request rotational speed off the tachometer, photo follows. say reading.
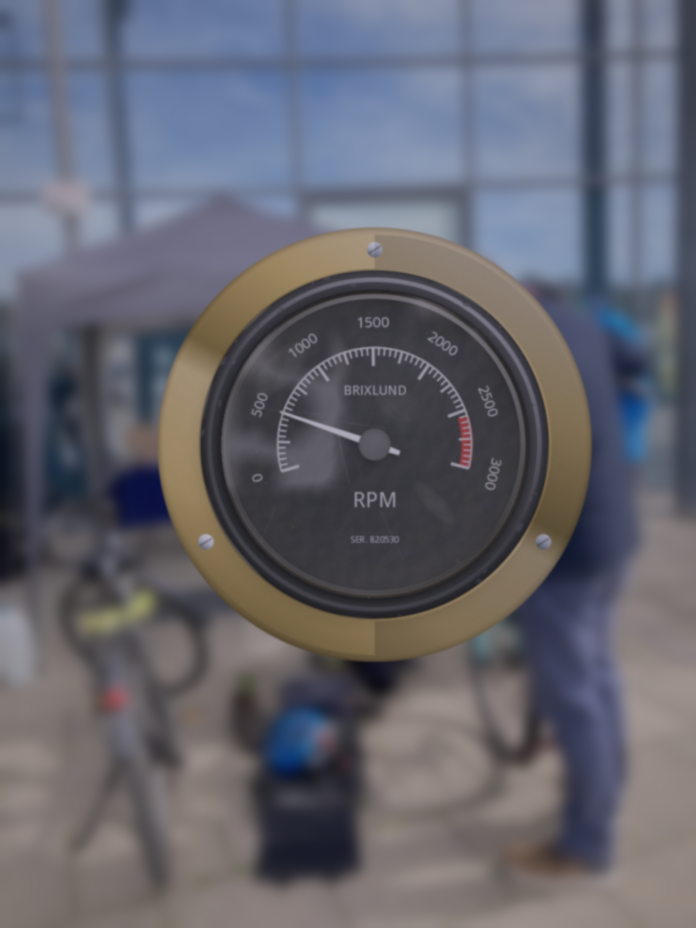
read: 500 rpm
